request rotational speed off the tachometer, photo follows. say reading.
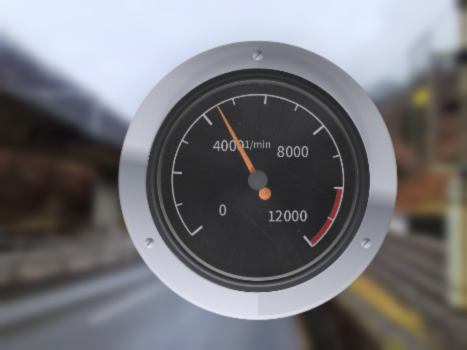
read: 4500 rpm
